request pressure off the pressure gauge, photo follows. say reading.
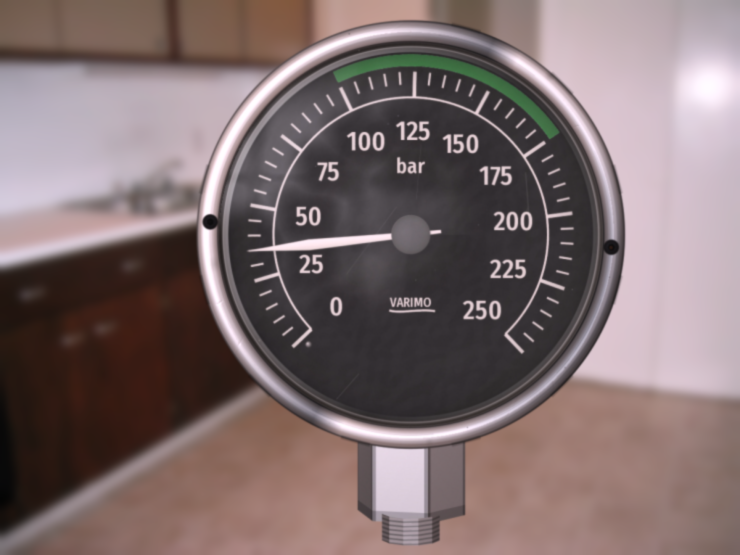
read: 35 bar
